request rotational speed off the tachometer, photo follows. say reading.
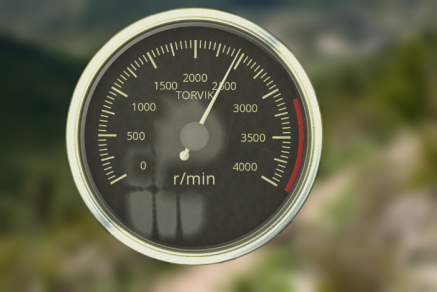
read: 2450 rpm
